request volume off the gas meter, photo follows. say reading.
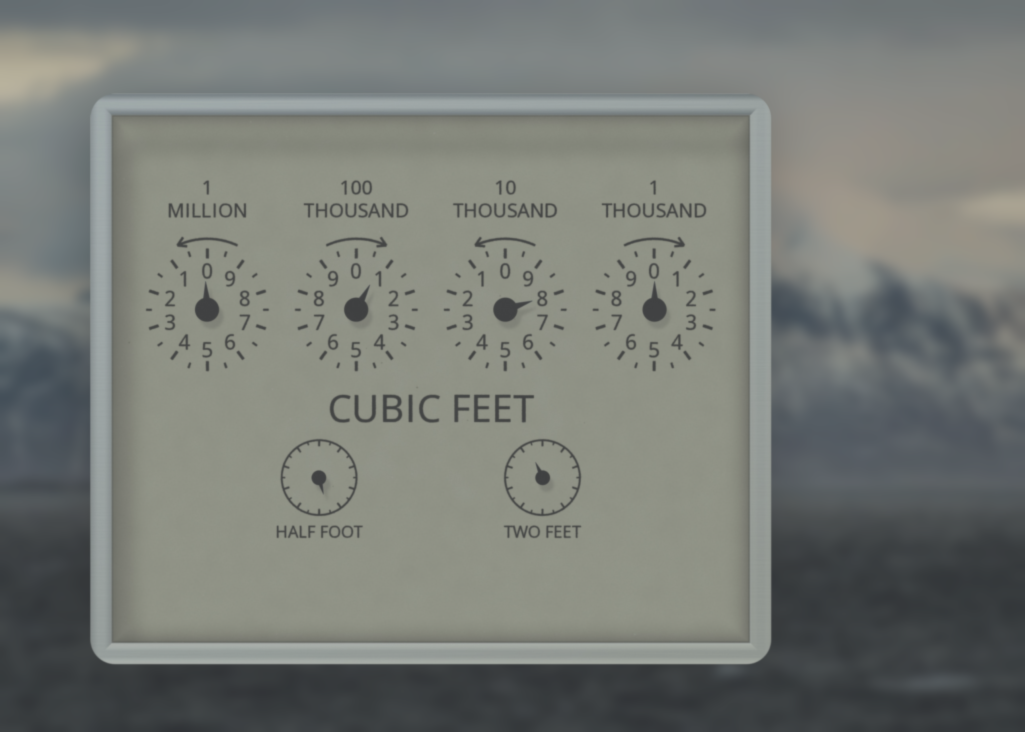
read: 8000 ft³
